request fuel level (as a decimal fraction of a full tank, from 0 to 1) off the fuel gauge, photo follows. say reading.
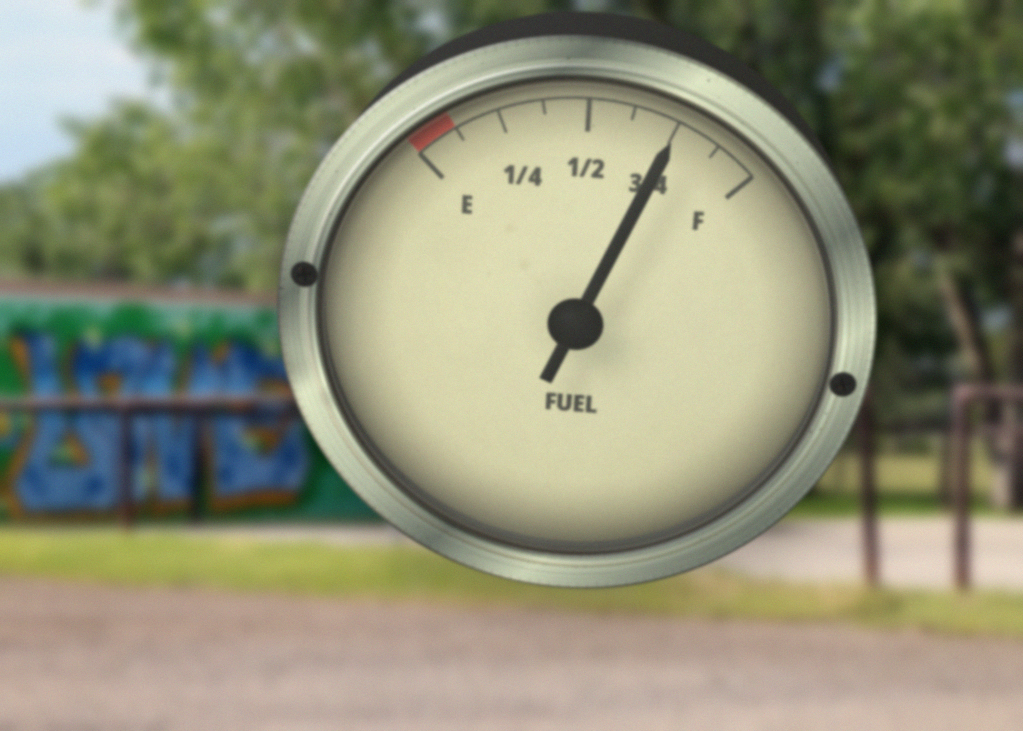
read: 0.75
